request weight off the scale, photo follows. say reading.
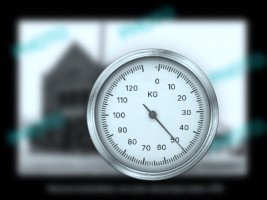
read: 50 kg
